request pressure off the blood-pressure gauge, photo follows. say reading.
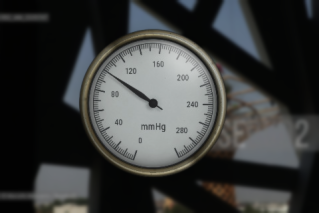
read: 100 mmHg
